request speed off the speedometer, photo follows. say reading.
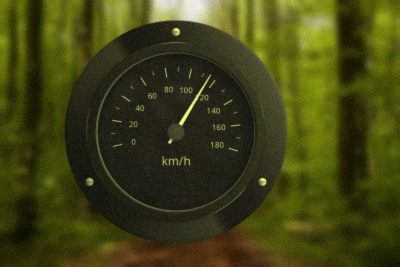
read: 115 km/h
